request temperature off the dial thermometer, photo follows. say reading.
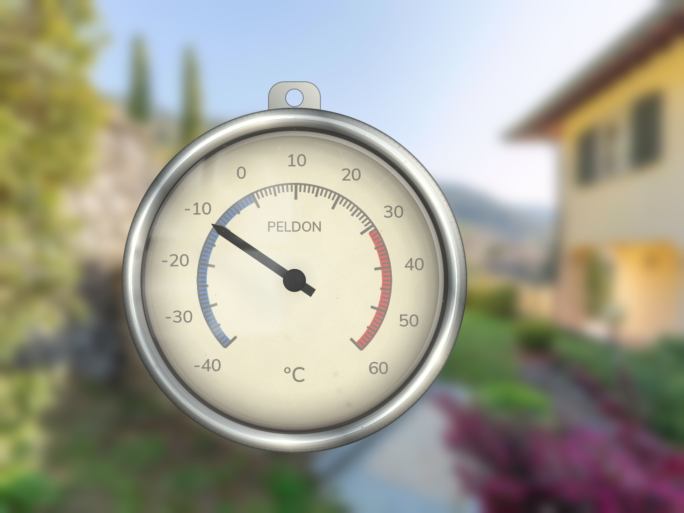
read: -11 °C
